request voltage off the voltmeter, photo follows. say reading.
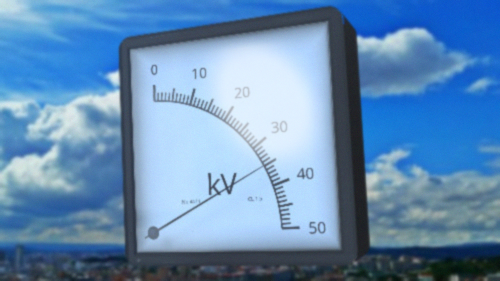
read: 35 kV
